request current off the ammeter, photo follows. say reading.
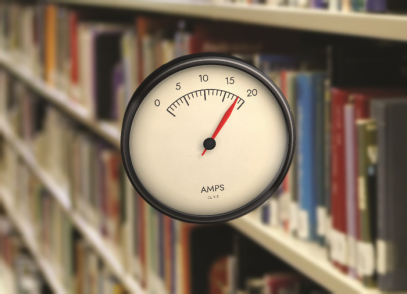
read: 18 A
